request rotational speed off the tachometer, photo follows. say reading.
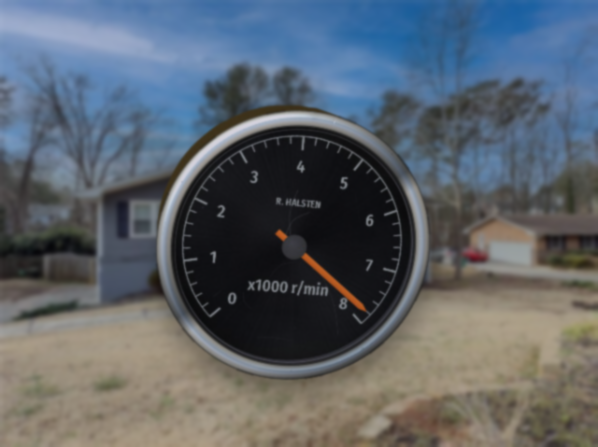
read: 7800 rpm
